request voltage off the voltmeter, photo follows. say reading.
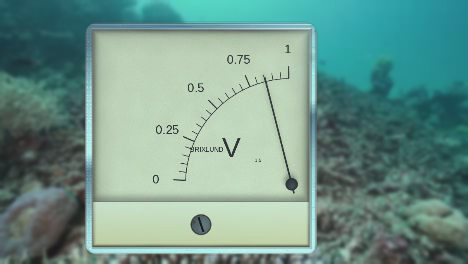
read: 0.85 V
